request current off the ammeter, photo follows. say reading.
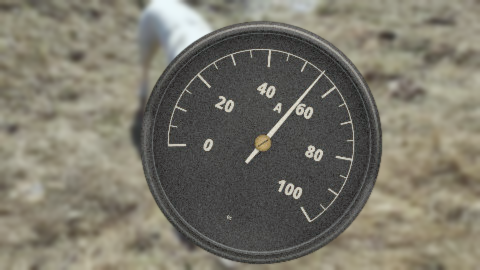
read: 55 A
